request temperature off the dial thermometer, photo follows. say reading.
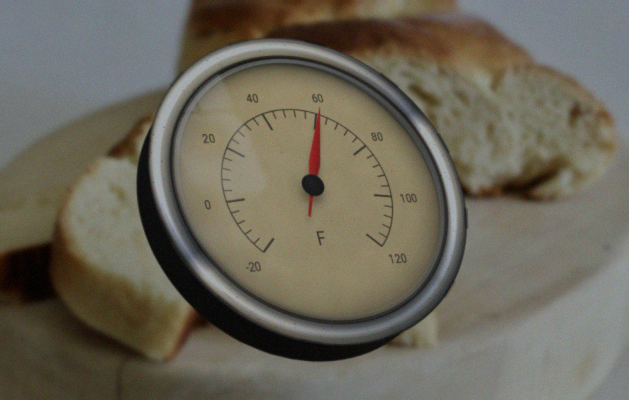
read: 60 °F
